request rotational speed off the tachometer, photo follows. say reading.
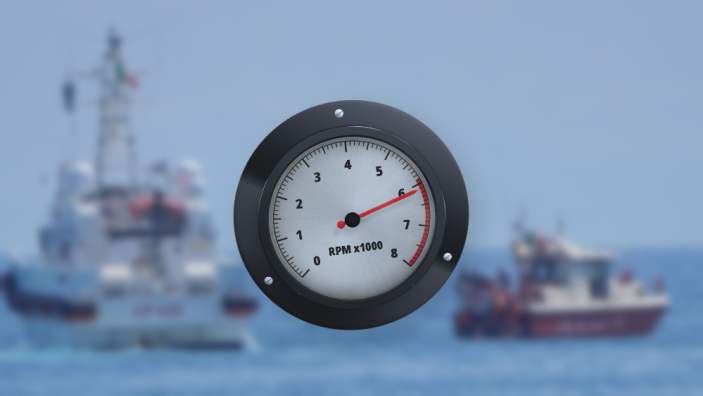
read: 6100 rpm
